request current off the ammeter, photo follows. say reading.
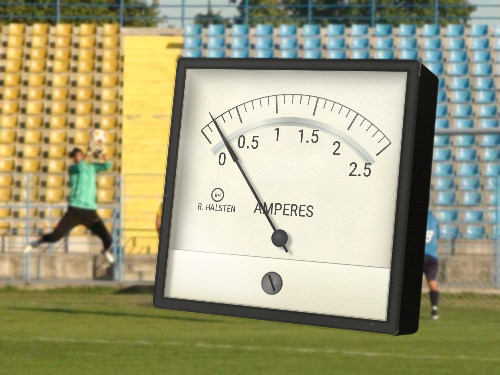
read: 0.2 A
